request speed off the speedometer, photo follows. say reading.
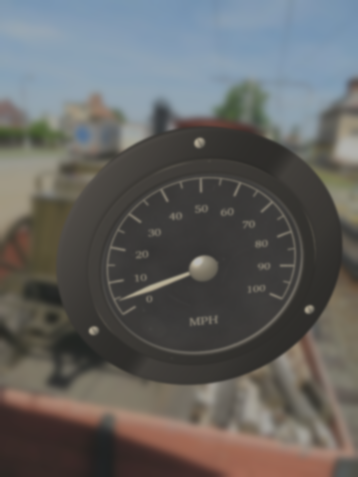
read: 5 mph
